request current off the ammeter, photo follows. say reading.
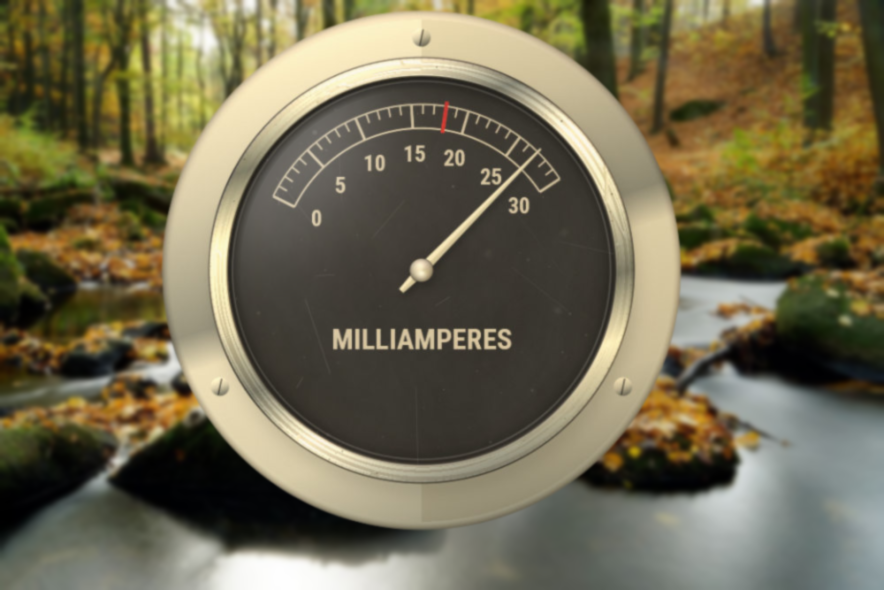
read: 27 mA
